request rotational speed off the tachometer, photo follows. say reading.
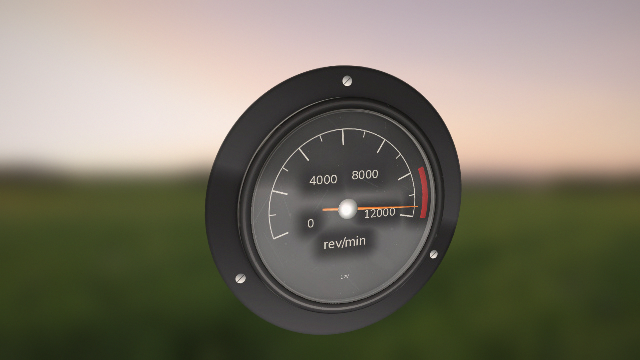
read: 11500 rpm
